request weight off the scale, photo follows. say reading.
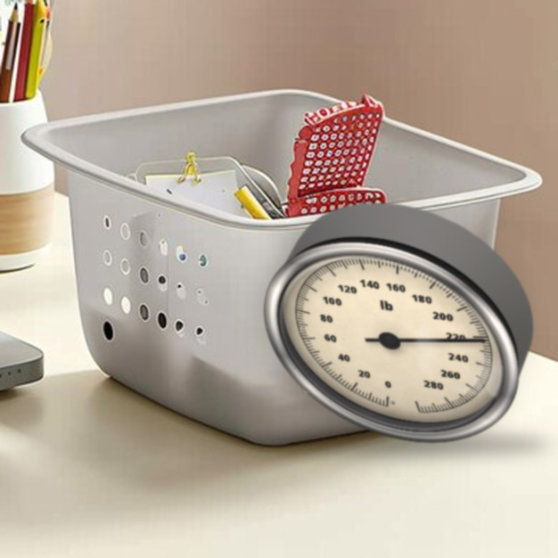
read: 220 lb
